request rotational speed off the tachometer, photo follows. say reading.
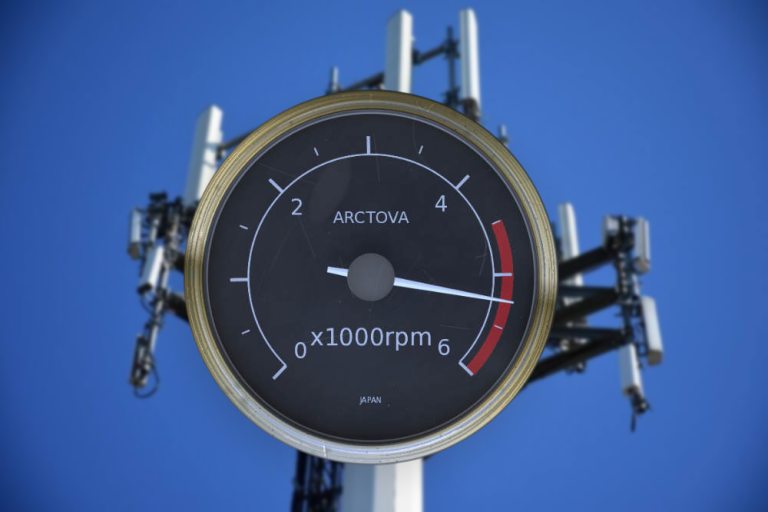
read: 5250 rpm
